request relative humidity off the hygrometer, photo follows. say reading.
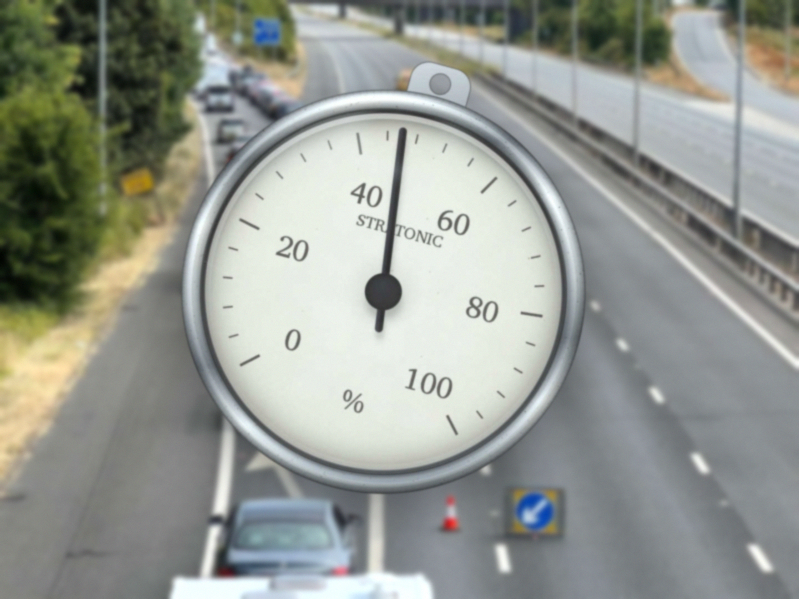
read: 46 %
